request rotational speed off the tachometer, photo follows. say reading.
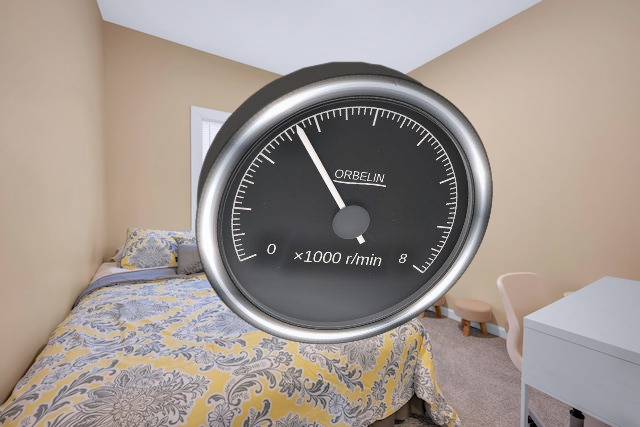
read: 2700 rpm
